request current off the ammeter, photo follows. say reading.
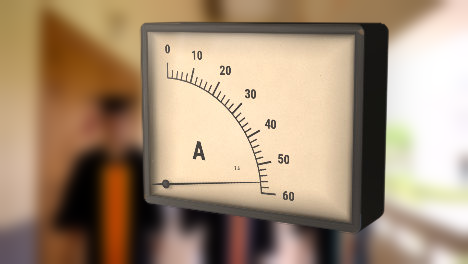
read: 56 A
